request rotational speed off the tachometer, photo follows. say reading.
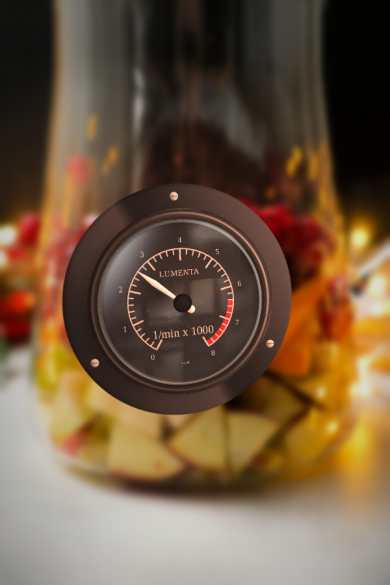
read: 2600 rpm
